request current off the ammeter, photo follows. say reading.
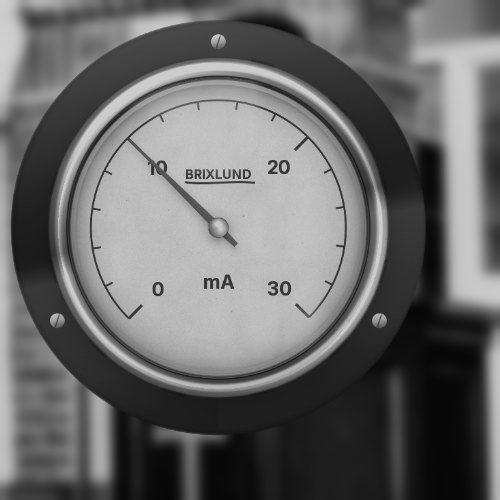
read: 10 mA
